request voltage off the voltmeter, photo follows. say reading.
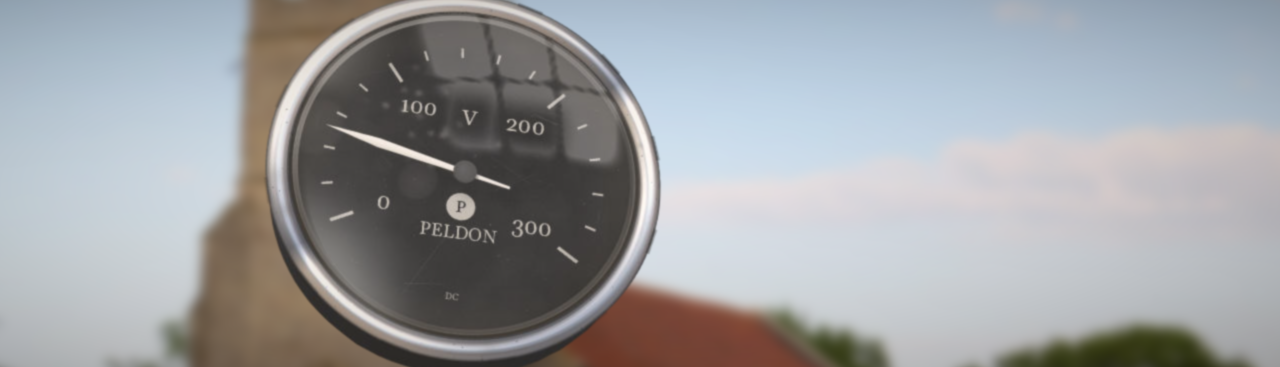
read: 50 V
